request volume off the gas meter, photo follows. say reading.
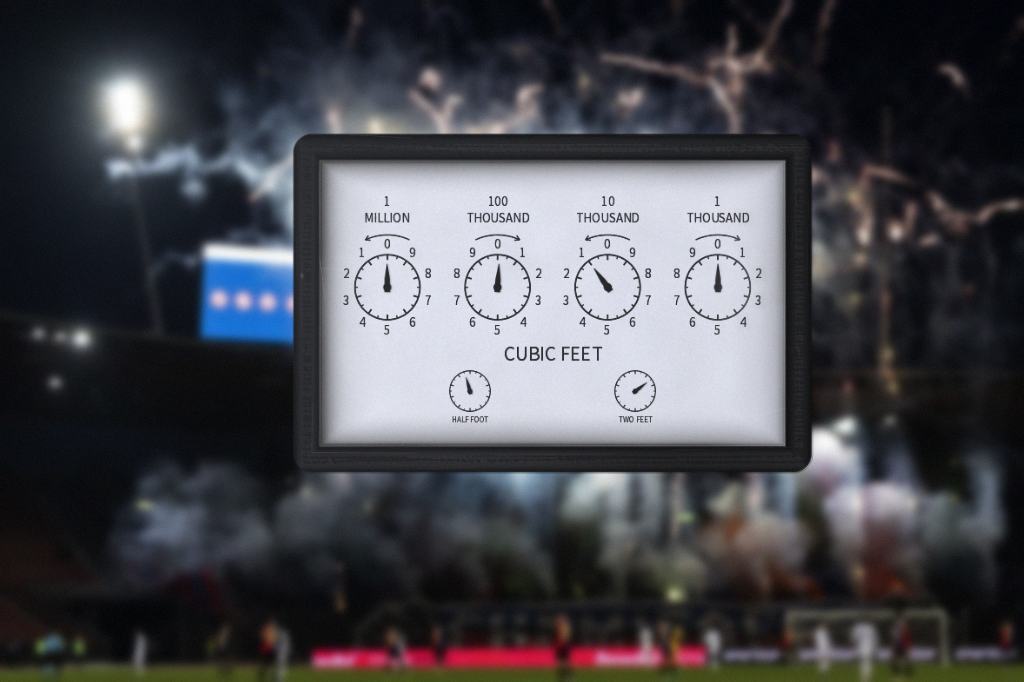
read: 1000 ft³
